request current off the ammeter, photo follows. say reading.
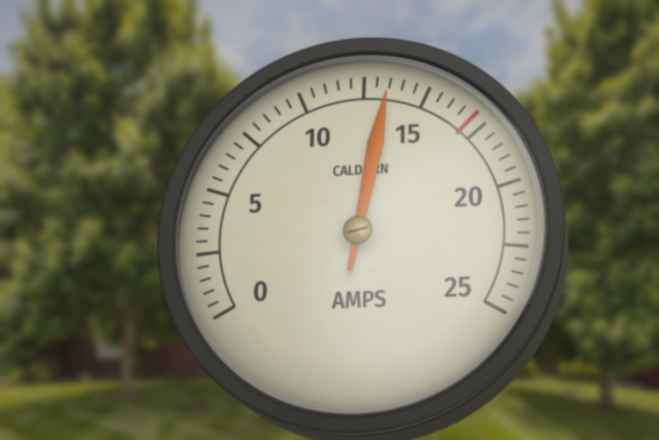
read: 13.5 A
